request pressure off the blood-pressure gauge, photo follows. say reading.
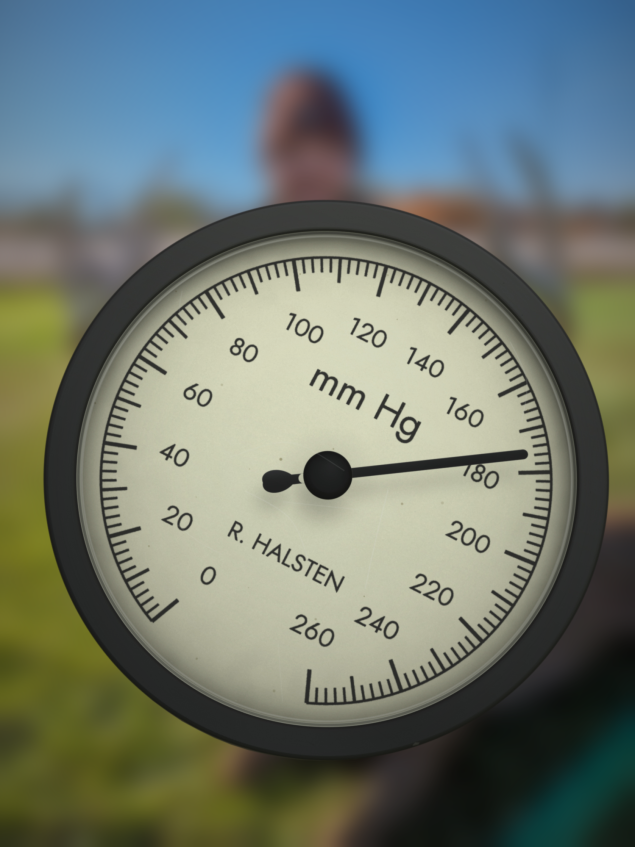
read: 176 mmHg
